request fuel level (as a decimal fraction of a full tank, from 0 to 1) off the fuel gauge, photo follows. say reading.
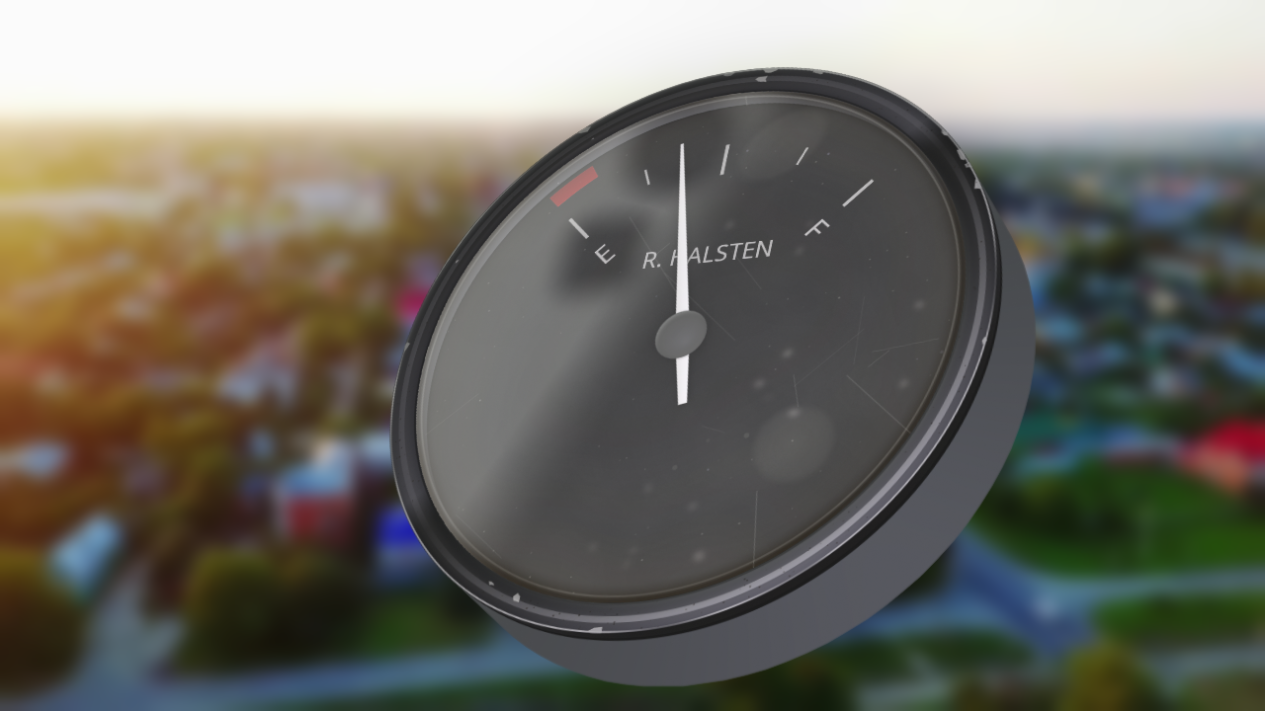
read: 0.375
